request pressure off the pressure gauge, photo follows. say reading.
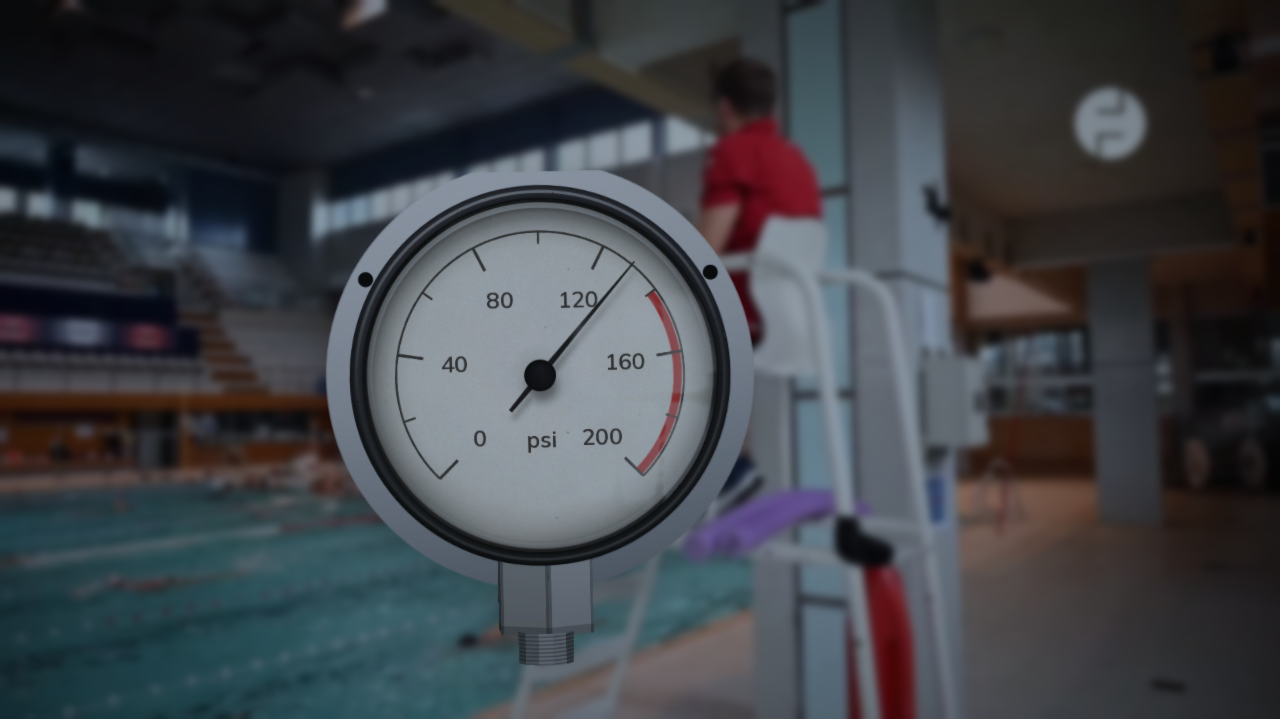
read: 130 psi
